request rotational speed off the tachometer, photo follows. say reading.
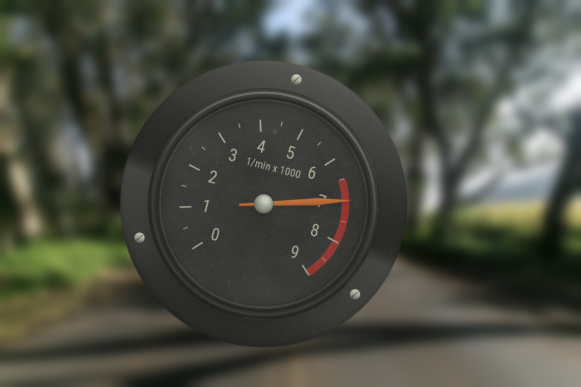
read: 7000 rpm
